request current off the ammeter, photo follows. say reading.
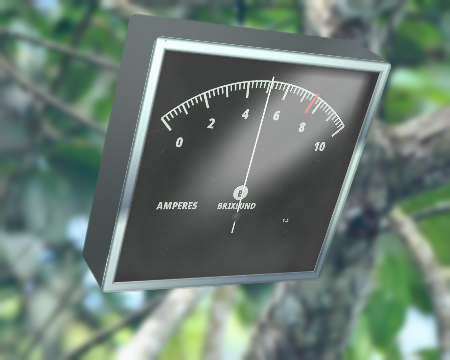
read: 5 A
